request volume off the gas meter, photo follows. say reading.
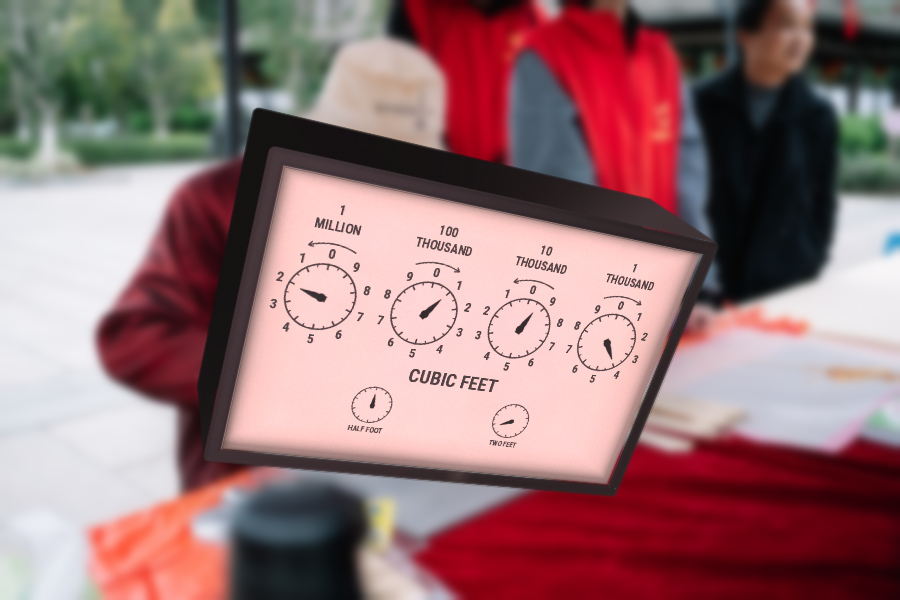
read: 209400 ft³
